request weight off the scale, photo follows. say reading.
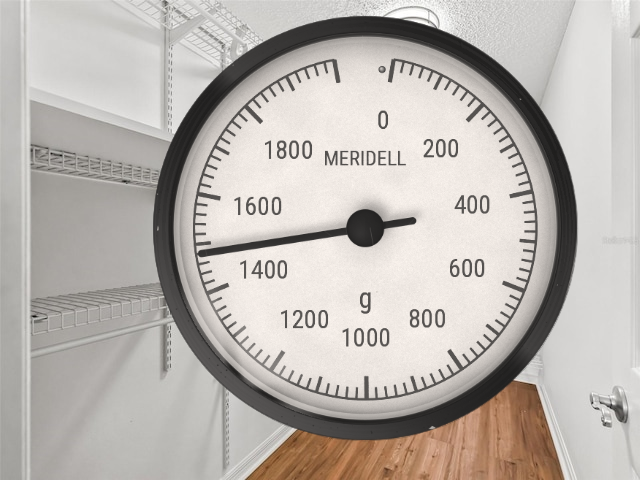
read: 1480 g
